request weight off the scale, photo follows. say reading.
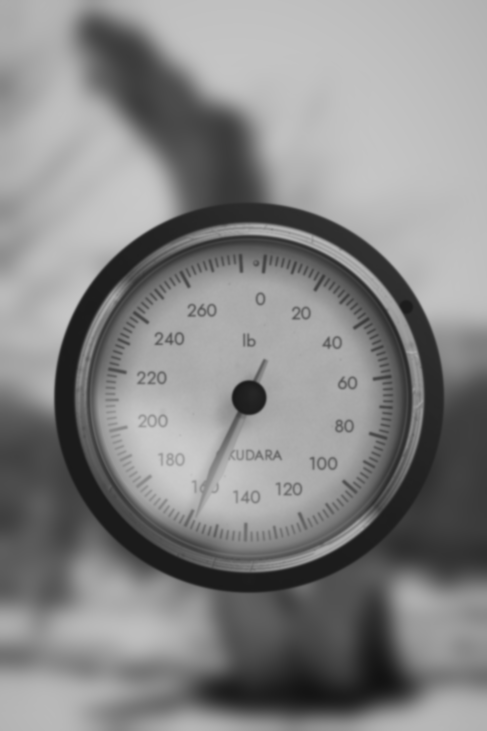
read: 158 lb
